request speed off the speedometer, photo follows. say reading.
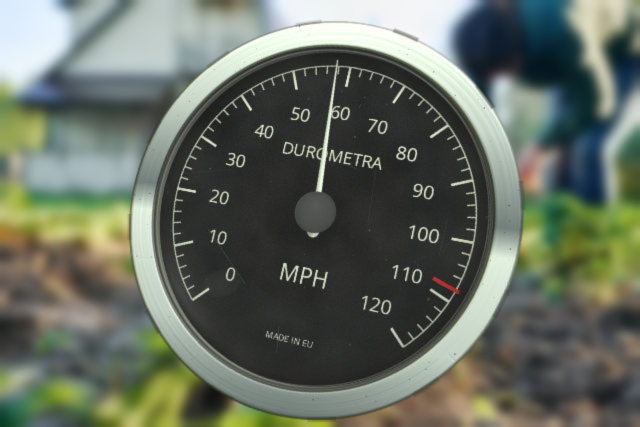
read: 58 mph
